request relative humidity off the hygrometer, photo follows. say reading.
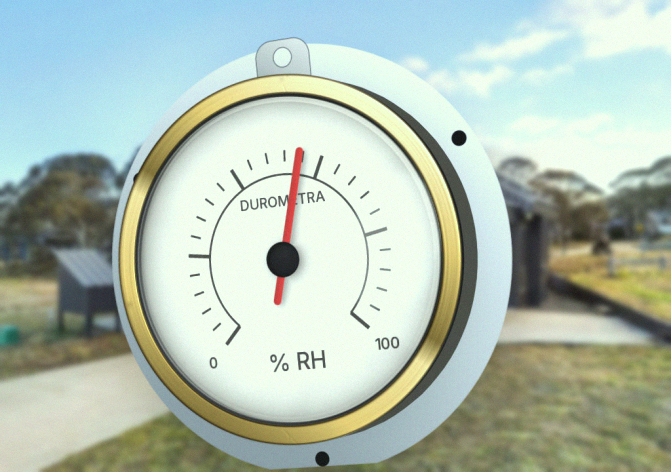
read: 56 %
